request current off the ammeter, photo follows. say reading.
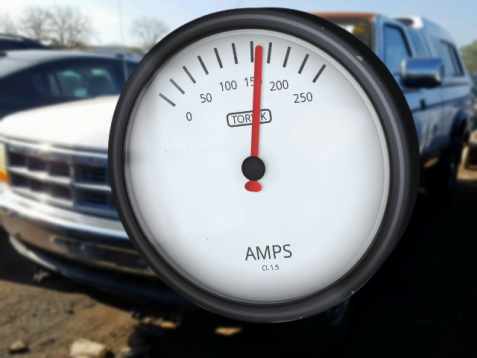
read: 162.5 A
